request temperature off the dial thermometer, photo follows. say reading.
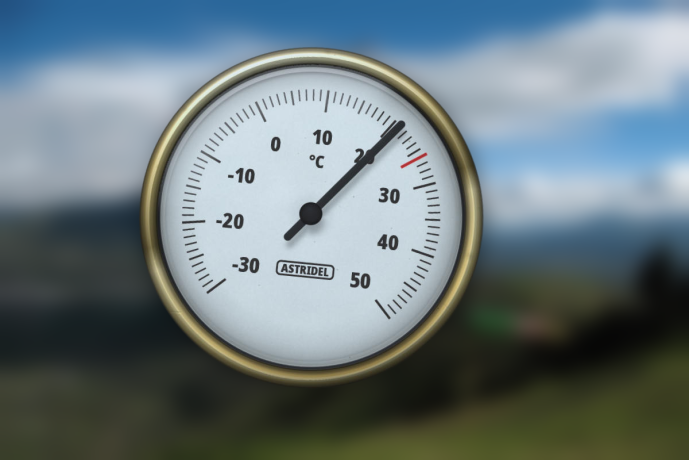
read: 21 °C
